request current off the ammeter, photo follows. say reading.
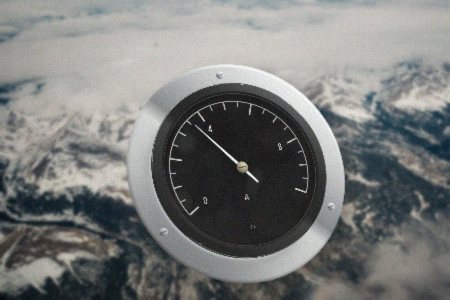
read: 3.5 A
